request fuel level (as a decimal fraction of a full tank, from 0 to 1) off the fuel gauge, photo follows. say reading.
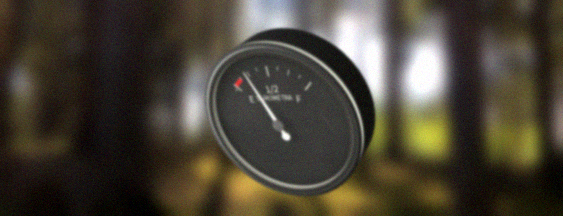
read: 0.25
